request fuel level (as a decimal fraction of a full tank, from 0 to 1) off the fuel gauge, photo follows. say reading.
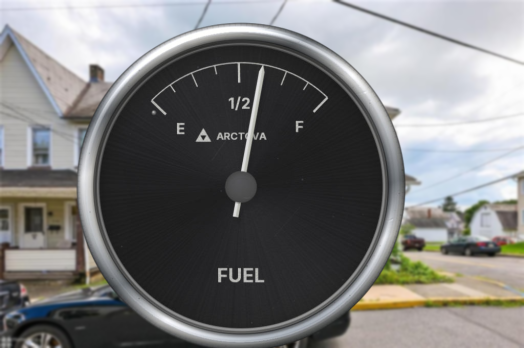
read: 0.625
